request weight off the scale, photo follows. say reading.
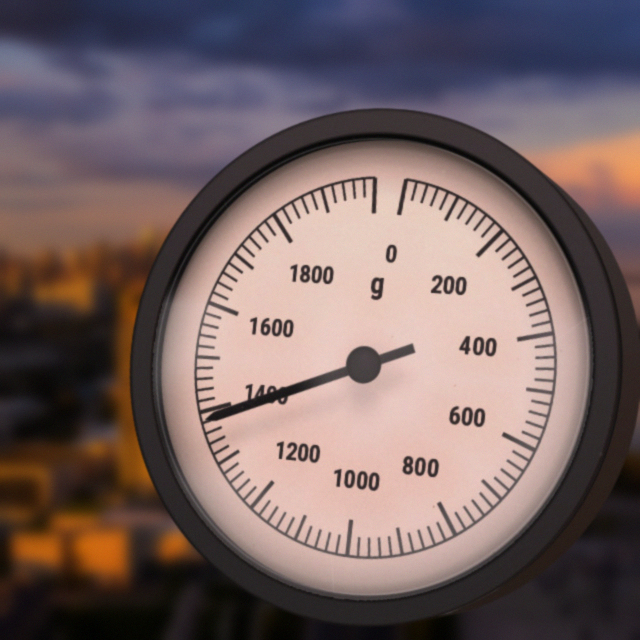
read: 1380 g
